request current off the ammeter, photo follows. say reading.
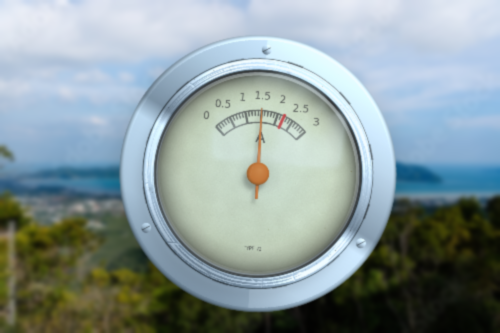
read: 1.5 A
